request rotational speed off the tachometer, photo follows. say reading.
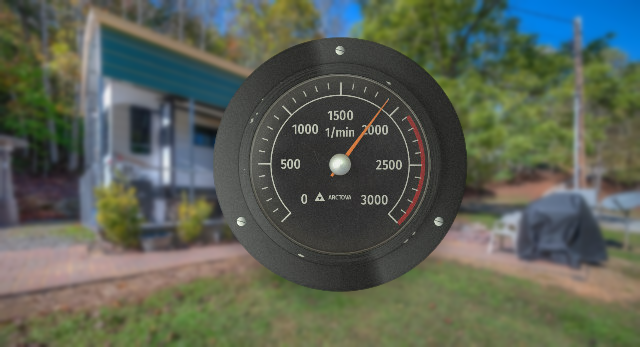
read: 1900 rpm
